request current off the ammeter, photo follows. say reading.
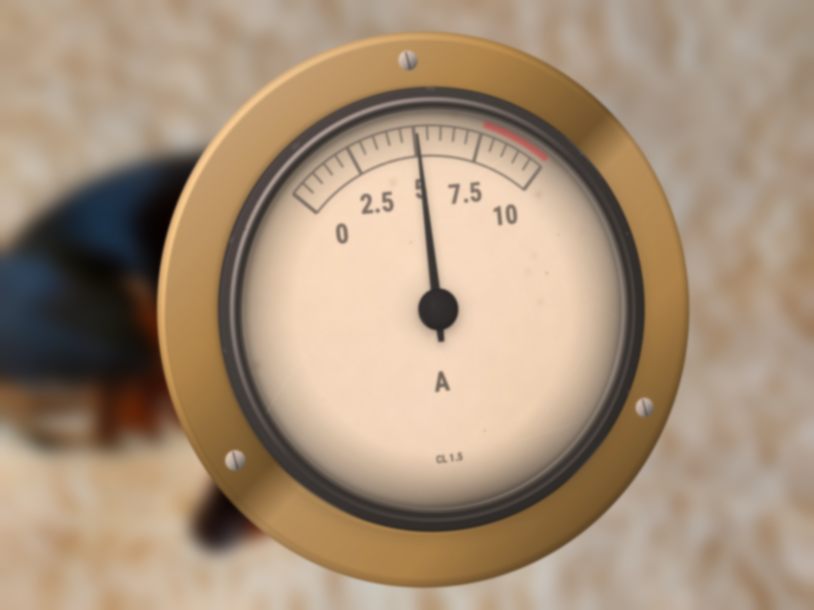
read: 5 A
